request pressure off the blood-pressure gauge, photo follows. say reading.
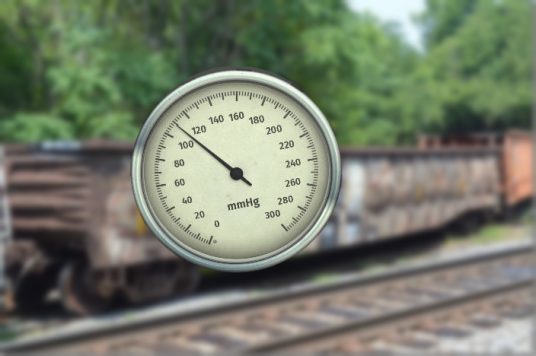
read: 110 mmHg
